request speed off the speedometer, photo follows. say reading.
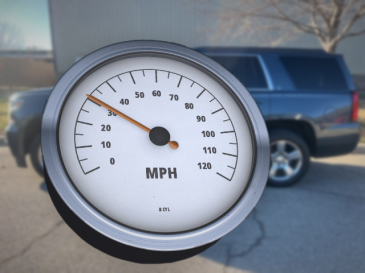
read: 30 mph
